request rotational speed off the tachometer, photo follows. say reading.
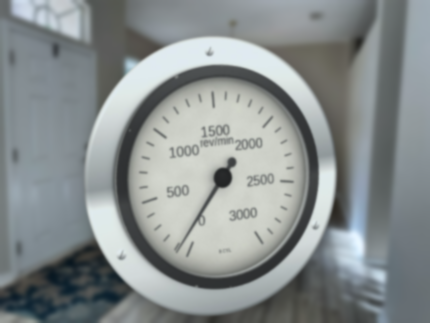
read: 100 rpm
